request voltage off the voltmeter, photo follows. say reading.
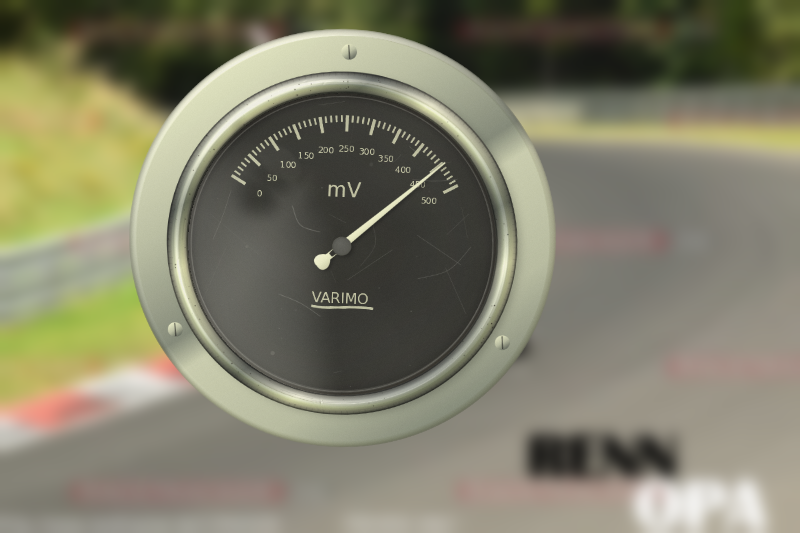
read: 450 mV
